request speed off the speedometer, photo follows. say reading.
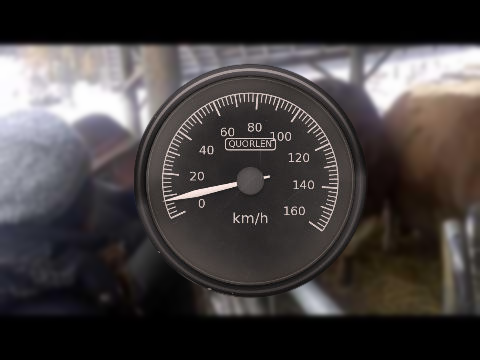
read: 8 km/h
